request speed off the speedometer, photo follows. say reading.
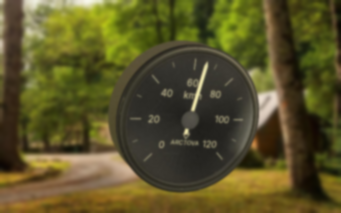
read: 65 km/h
